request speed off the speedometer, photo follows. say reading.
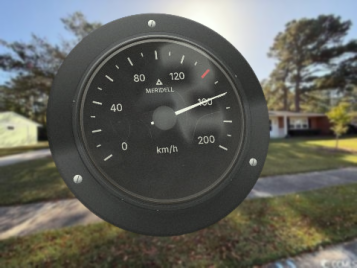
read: 160 km/h
